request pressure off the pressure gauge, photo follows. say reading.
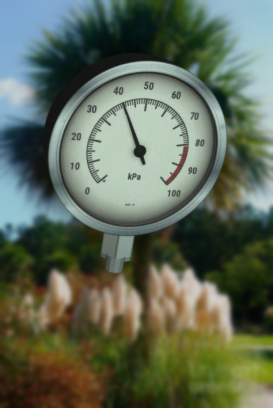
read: 40 kPa
